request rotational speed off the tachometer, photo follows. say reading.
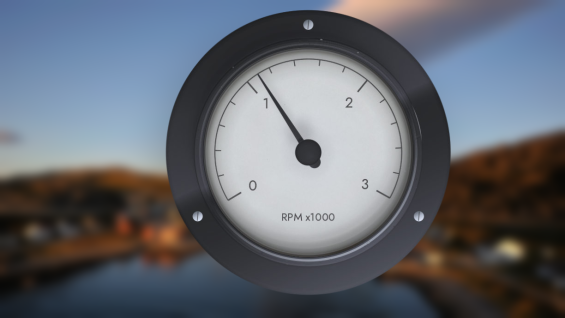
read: 1100 rpm
